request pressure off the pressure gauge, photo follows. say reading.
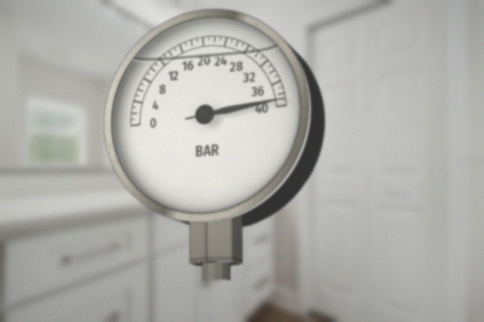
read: 39 bar
